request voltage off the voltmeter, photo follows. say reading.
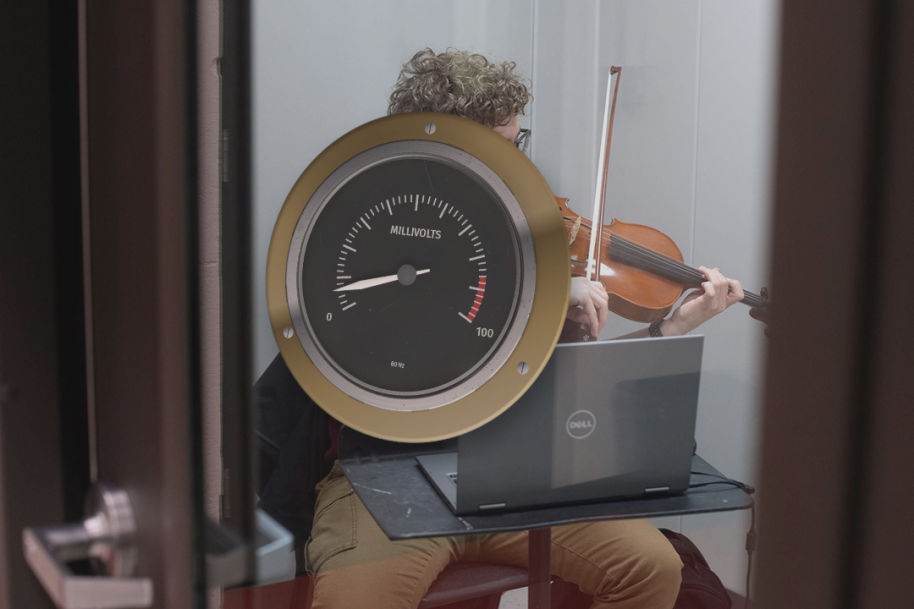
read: 6 mV
